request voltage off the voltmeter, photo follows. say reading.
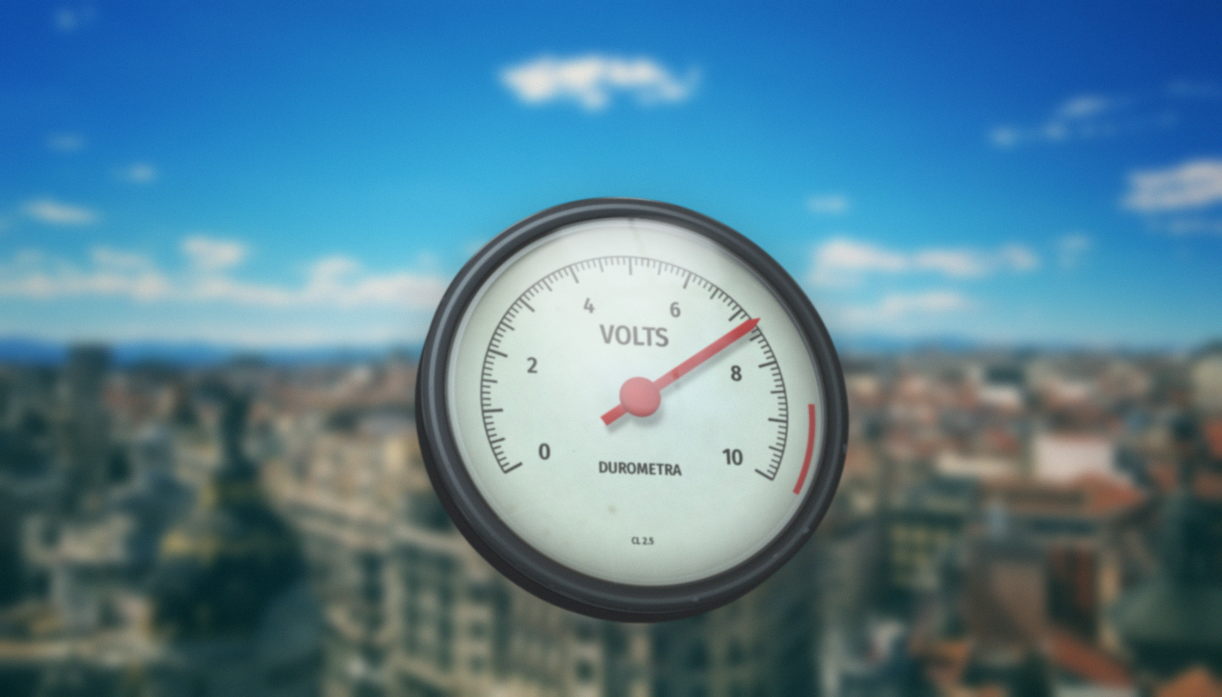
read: 7.3 V
